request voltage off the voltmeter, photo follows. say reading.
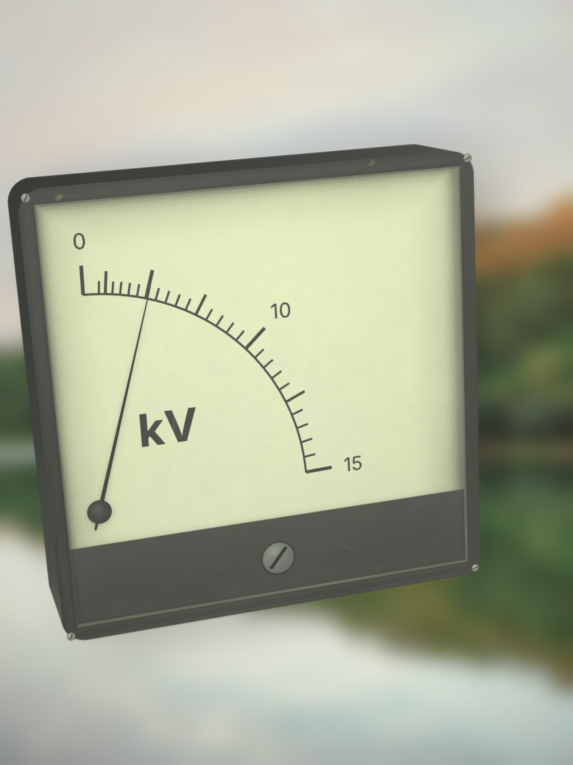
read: 5 kV
